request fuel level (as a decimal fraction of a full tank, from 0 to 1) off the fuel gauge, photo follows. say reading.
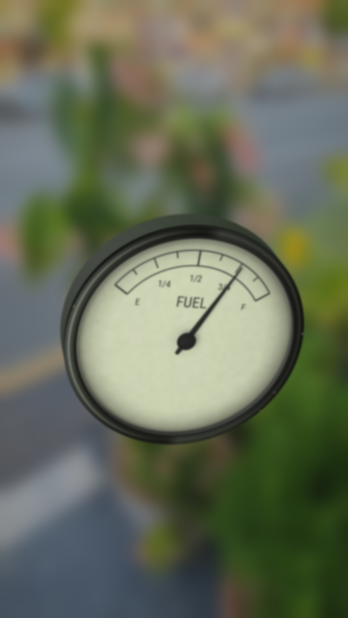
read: 0.75
